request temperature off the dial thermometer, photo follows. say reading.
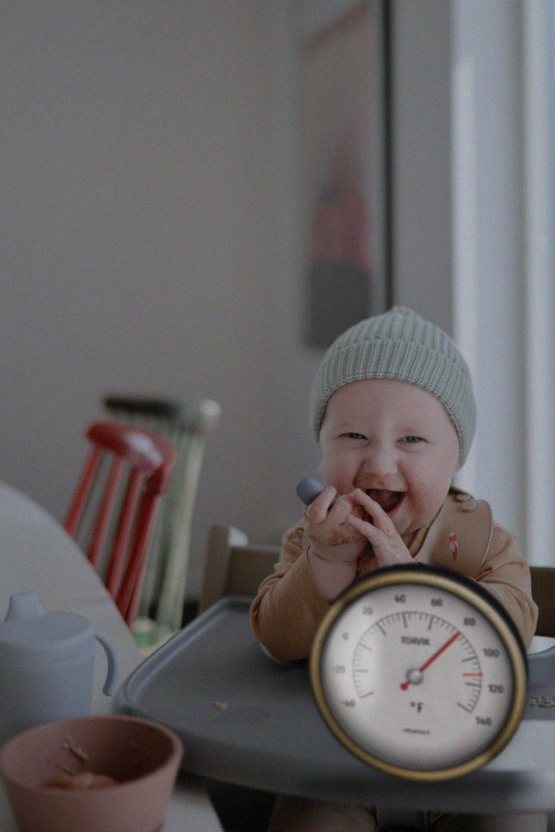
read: 80 °F
